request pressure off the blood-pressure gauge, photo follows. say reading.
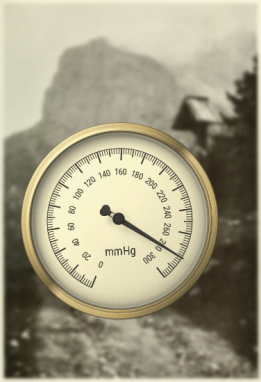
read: 280 mmHg
